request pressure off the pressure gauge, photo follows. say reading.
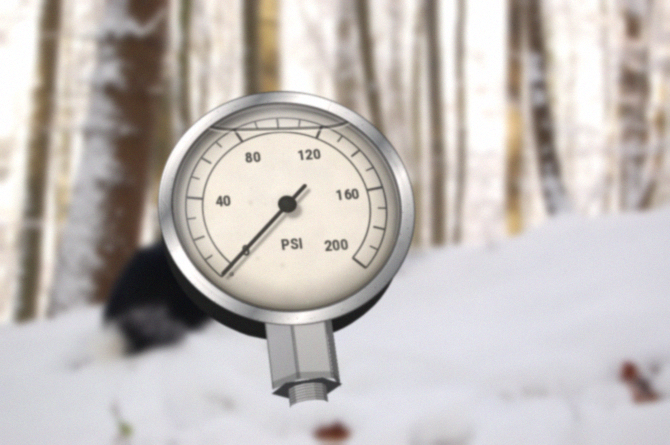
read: 0 psi
